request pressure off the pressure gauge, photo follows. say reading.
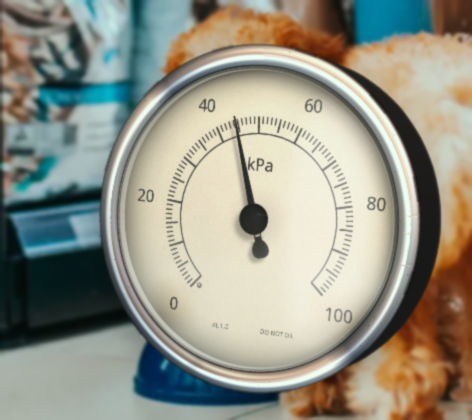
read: 45 kPa
